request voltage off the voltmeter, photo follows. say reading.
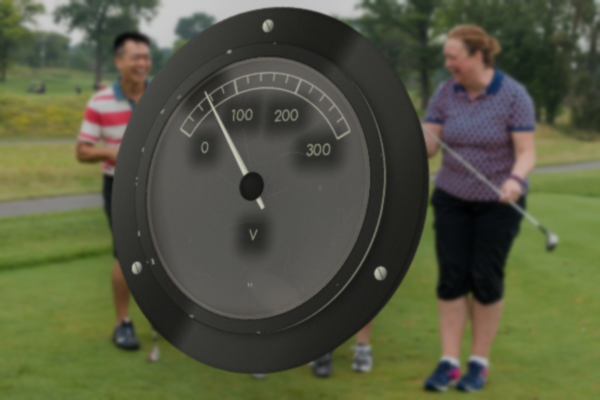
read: 60 V
